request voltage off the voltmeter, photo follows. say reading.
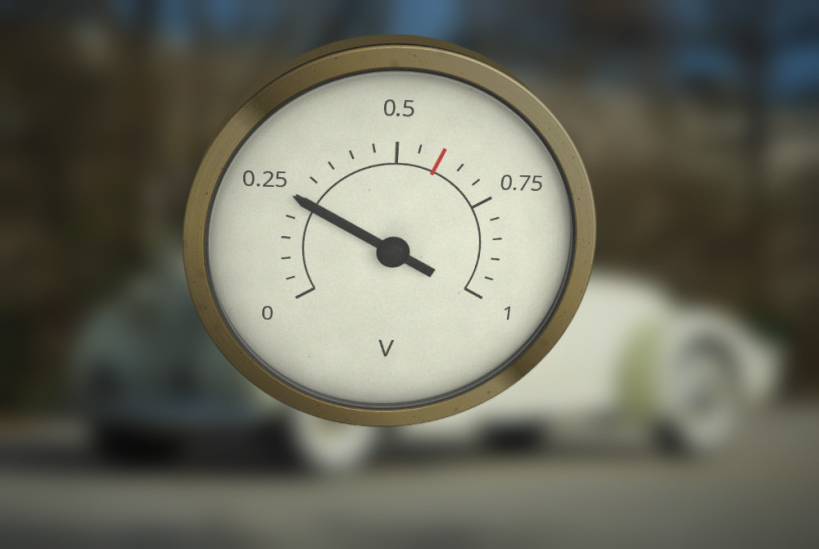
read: 0.25 V
